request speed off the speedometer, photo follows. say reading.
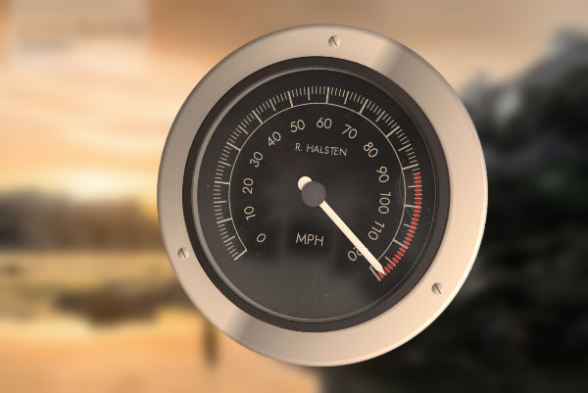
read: 118 mph
